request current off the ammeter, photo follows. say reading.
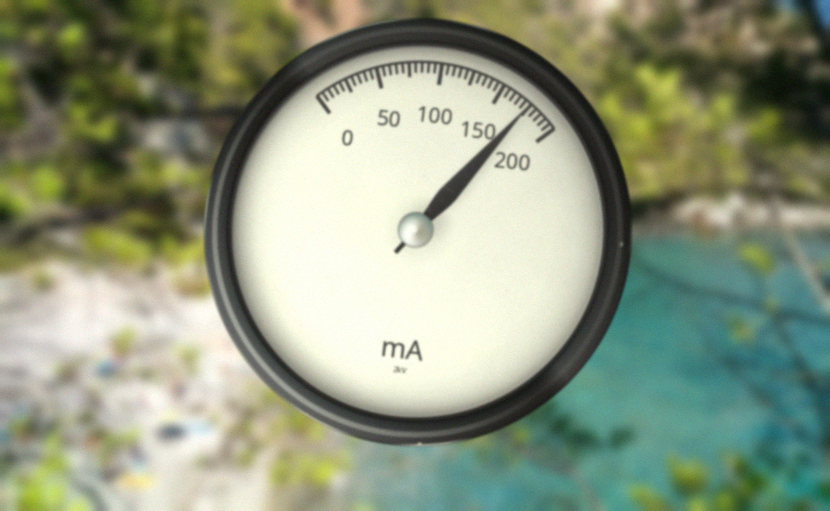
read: 175 mA
